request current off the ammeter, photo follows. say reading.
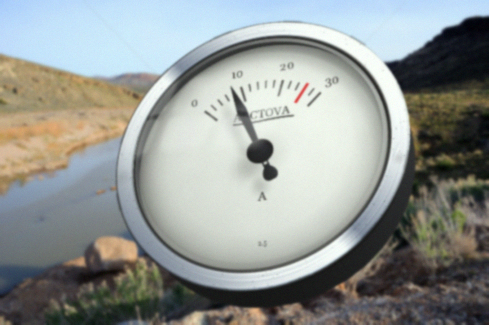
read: 8 A
